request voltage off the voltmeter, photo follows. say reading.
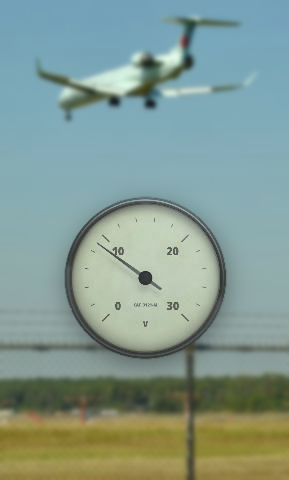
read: 9 V
